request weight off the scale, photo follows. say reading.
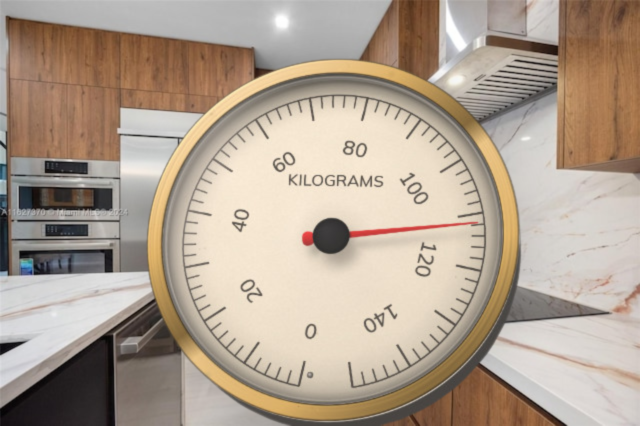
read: 112 kg
